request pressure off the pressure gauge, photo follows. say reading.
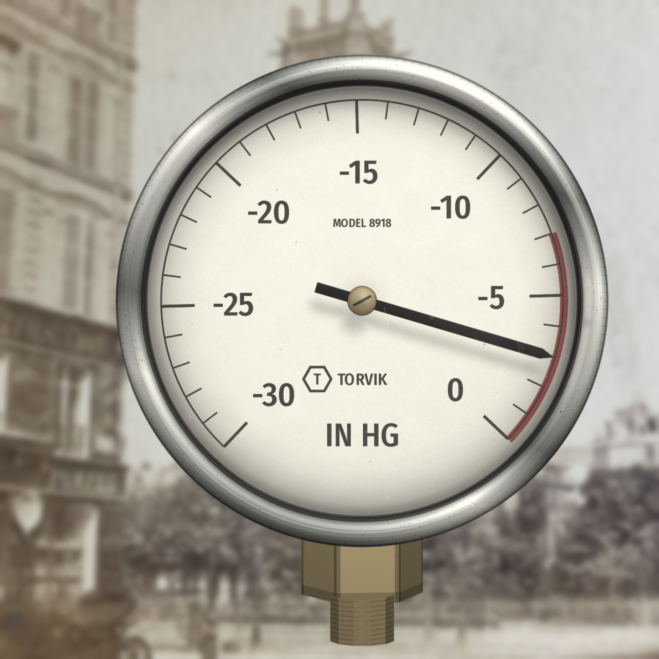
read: -3 inHg
